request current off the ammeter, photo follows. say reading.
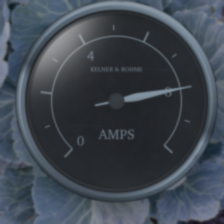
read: 8 A
